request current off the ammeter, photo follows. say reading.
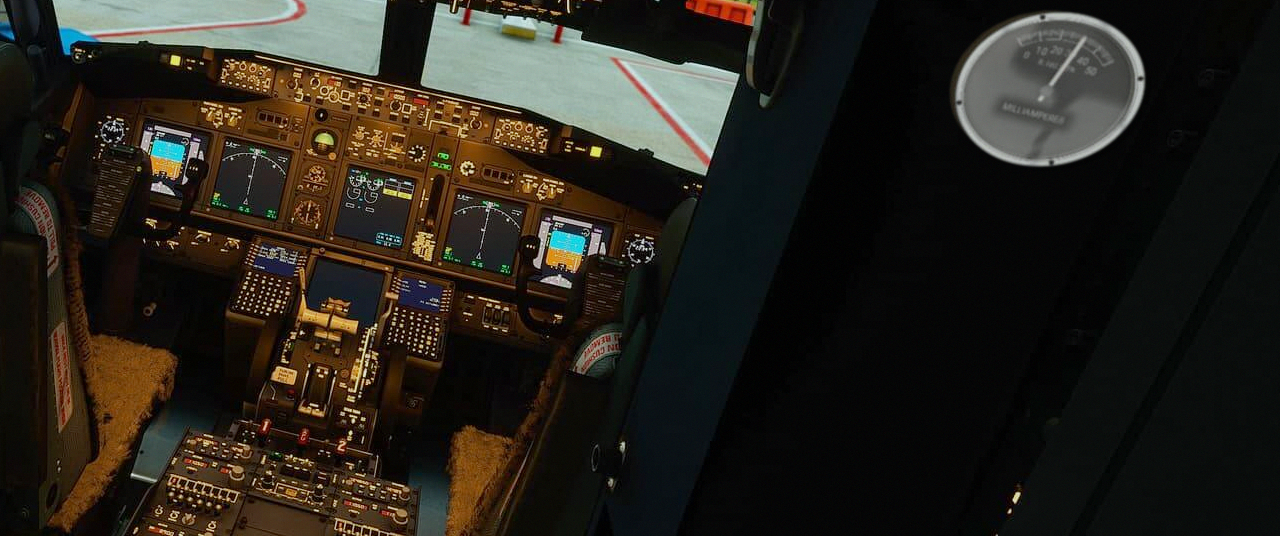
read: 30 mA
